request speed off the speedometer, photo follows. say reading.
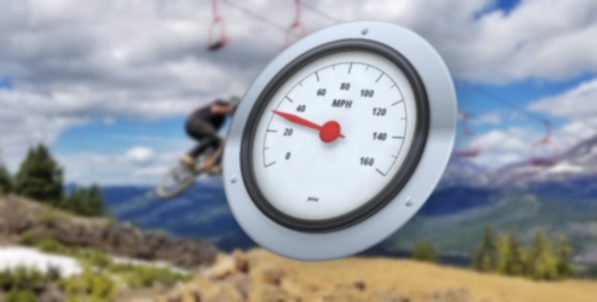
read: 30 mph
